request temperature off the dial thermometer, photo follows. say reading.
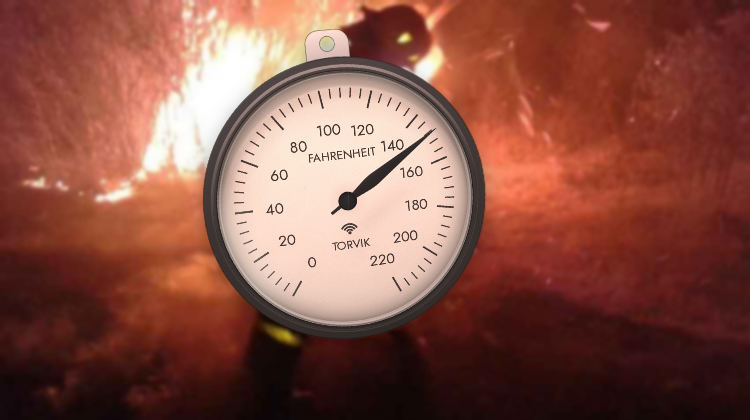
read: 148 °F
